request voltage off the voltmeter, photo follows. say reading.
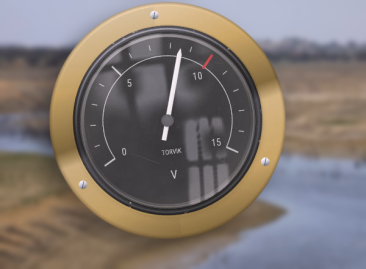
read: 8.5 V
